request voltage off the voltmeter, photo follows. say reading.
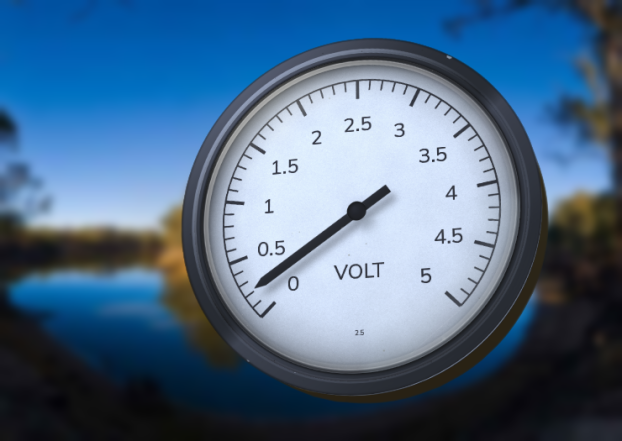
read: 0.2 V
